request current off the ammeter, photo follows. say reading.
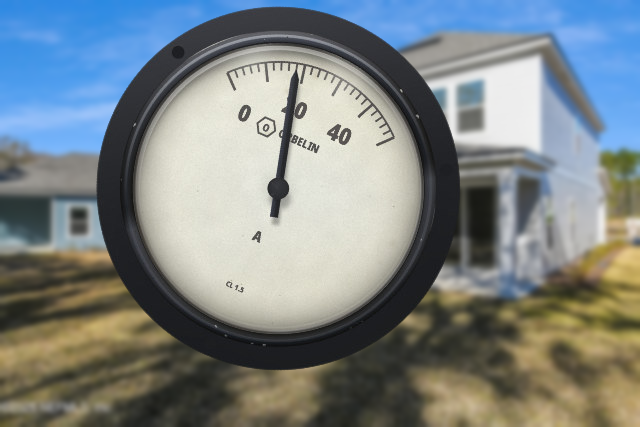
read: 18 A
